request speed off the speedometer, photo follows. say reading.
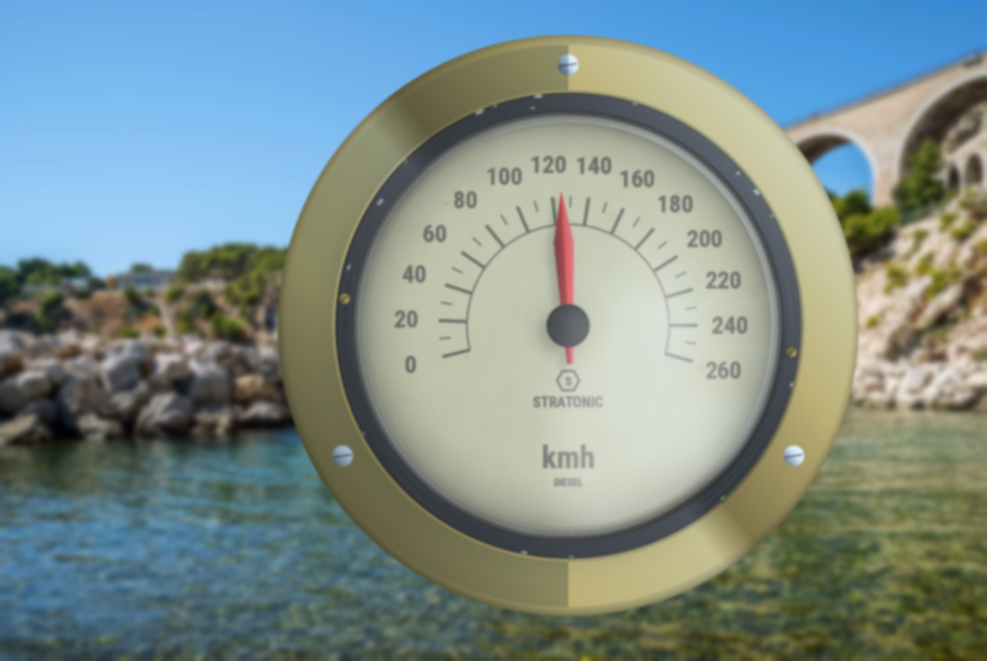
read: 125 km/h
